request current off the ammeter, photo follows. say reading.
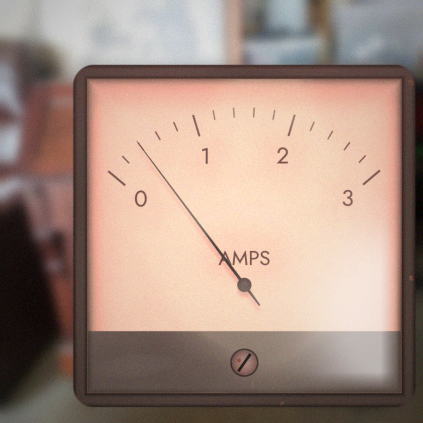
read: 0.4 A
